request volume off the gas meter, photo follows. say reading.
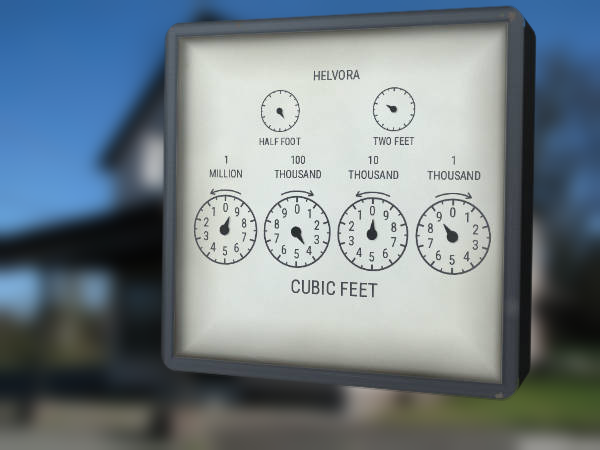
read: 939900 ft³
